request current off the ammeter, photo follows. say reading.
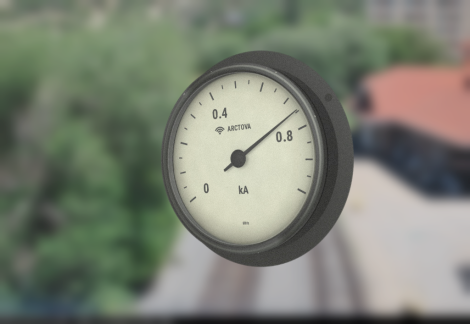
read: 0.75 kA
